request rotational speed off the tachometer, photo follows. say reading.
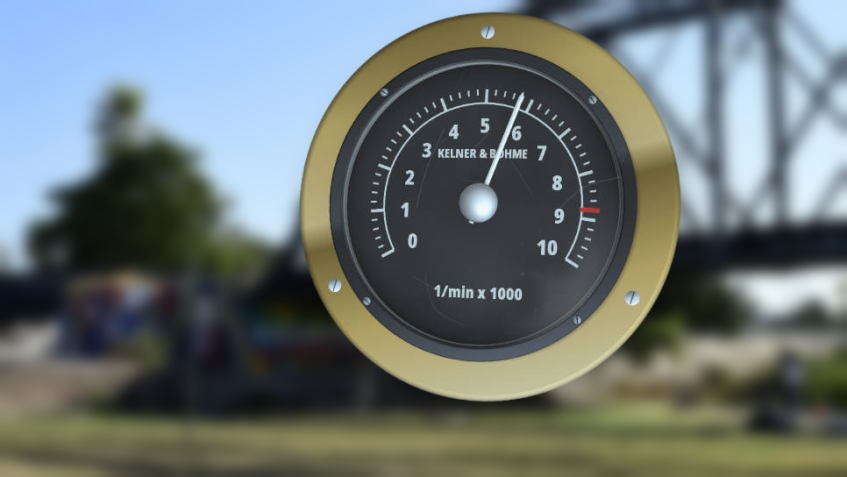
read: 5800 rpm
